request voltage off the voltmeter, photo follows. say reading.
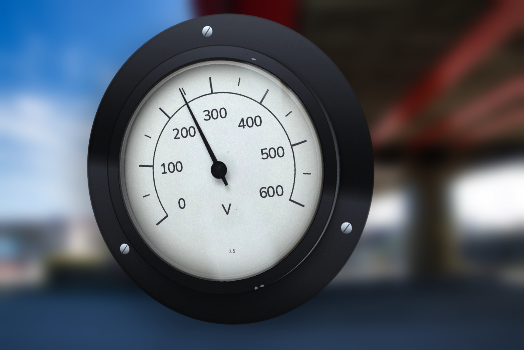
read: 250 V
